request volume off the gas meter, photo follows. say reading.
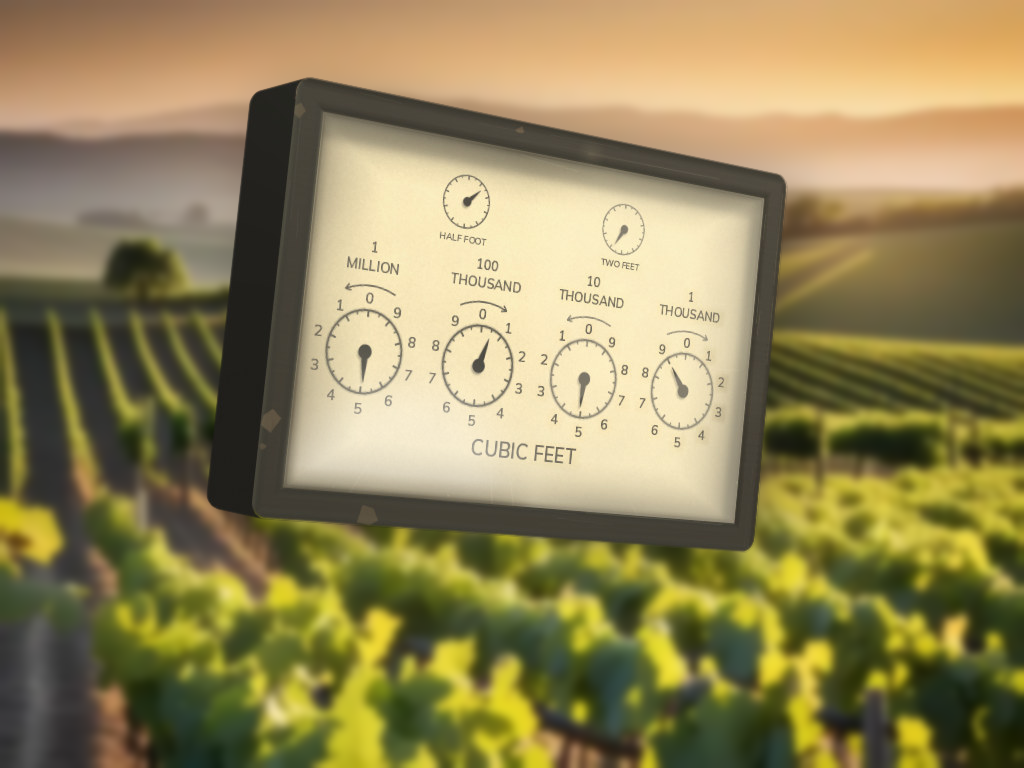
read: 504900 ft³
